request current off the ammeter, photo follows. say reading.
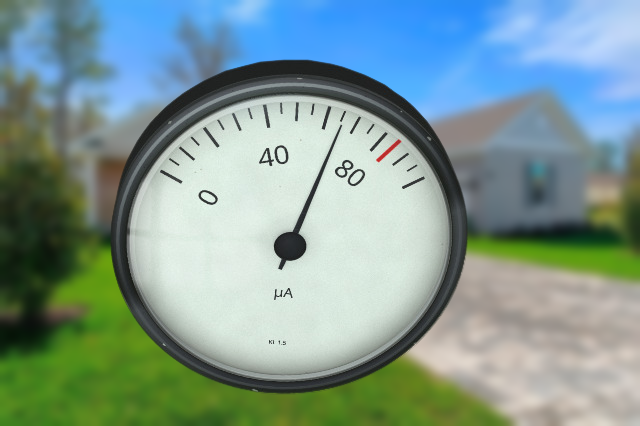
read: 65 µA
